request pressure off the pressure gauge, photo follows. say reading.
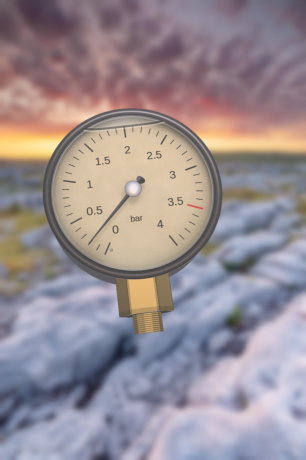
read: 0.2 bar
